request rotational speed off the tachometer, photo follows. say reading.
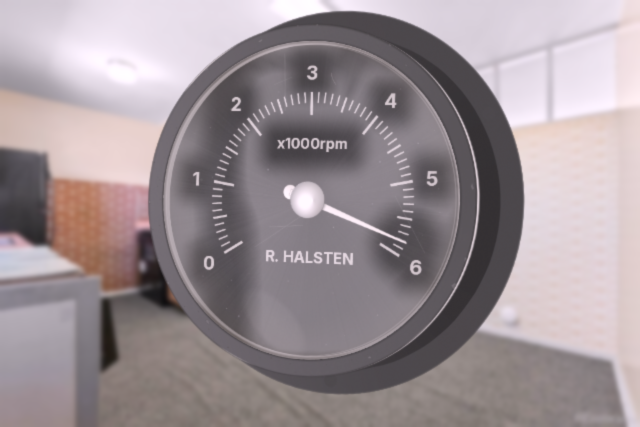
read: 5800 rpm
